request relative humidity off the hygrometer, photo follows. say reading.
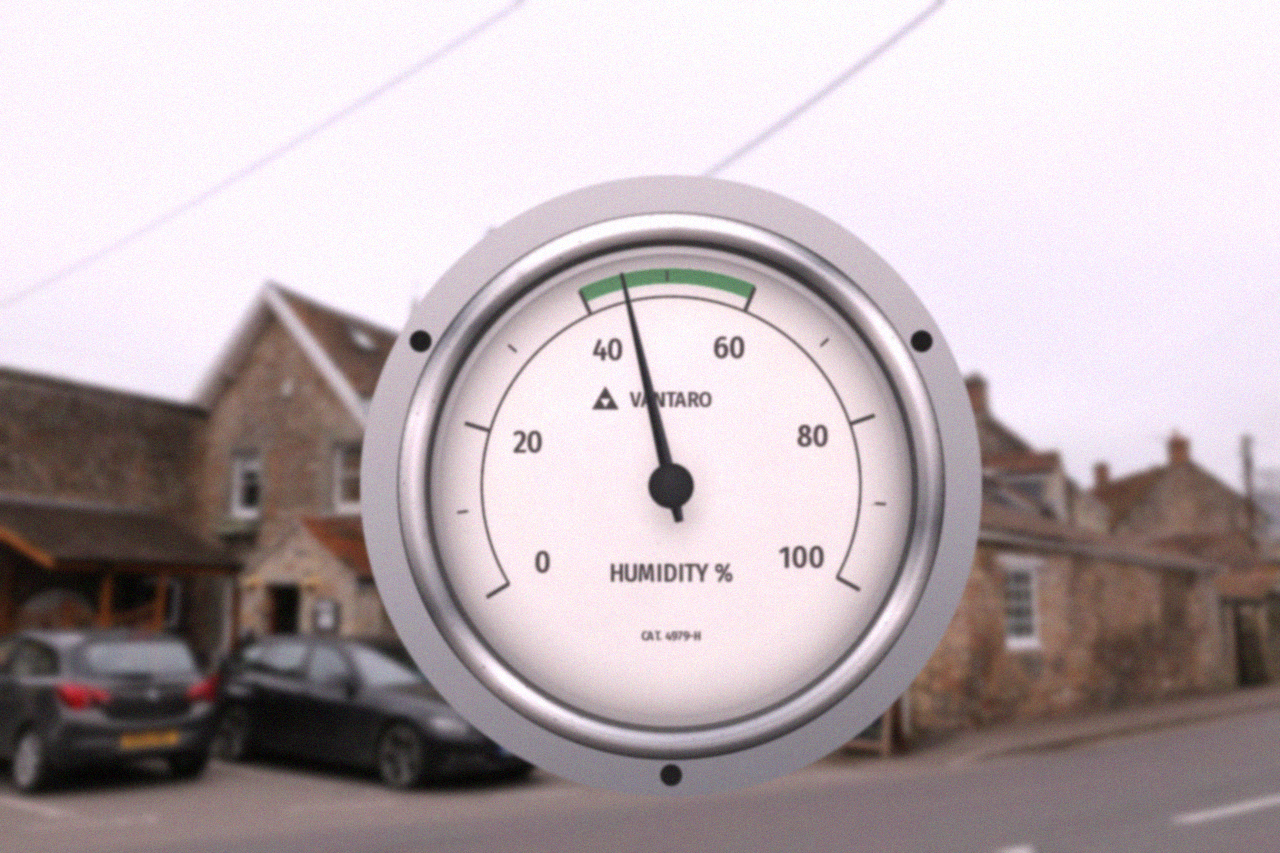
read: 45 %
